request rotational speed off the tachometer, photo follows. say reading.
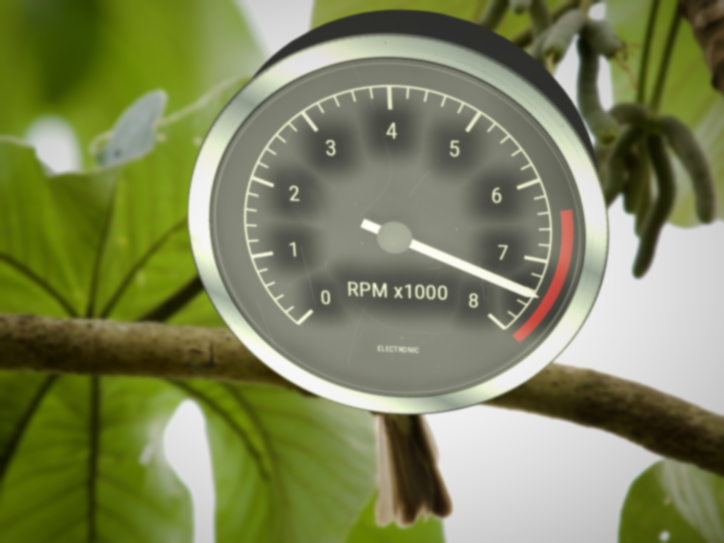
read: 7400 rpm
